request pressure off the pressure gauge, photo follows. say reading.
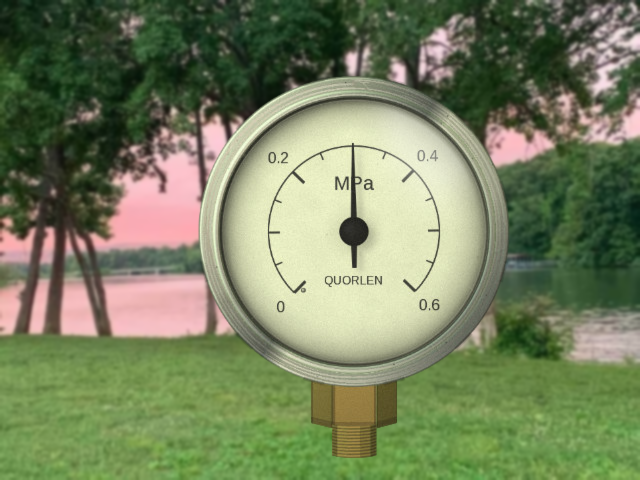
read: 0.3 MPa
